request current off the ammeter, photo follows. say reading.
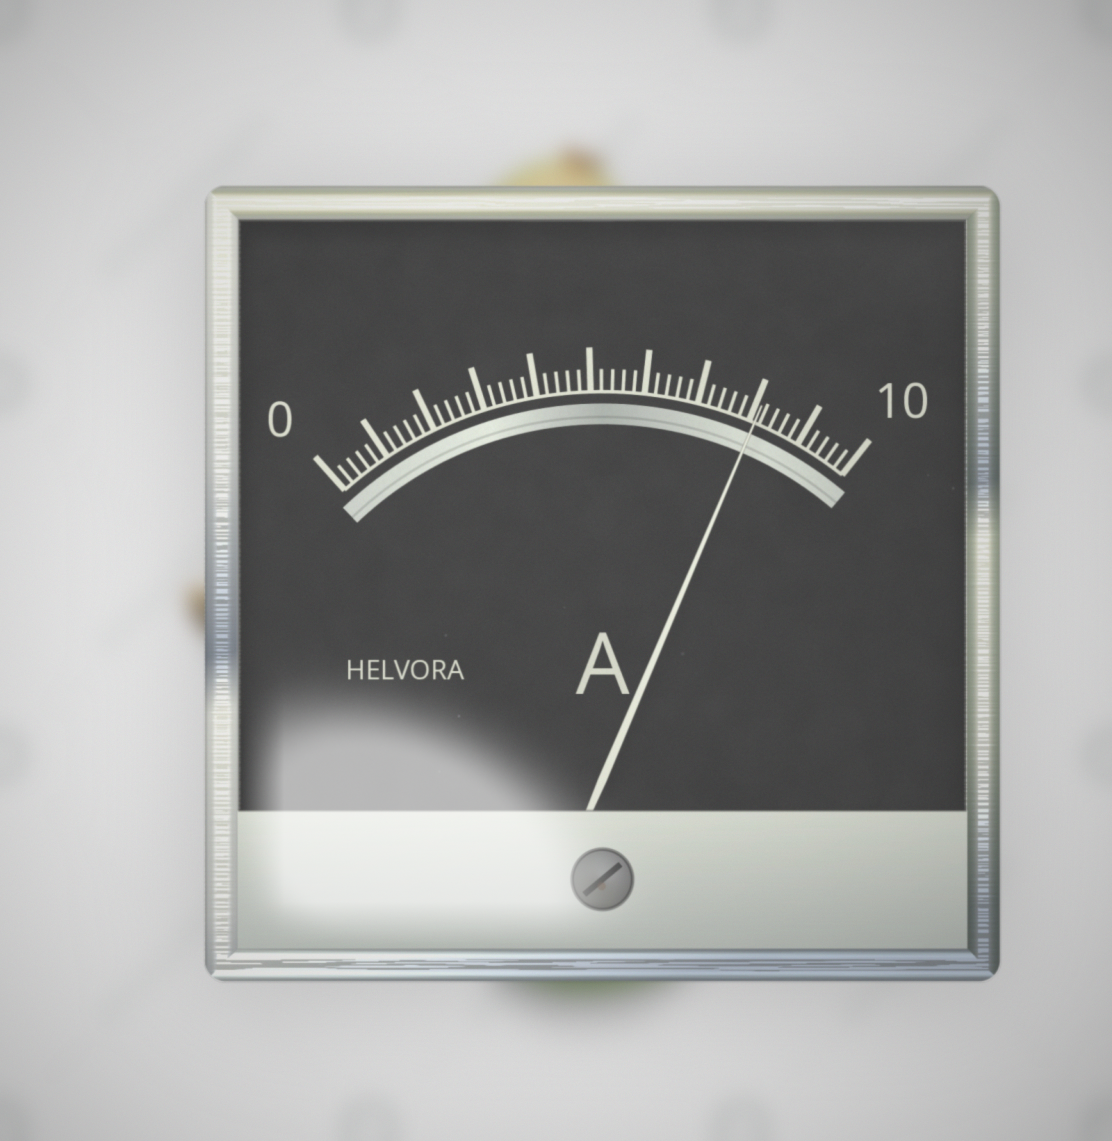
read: 8.1 A
